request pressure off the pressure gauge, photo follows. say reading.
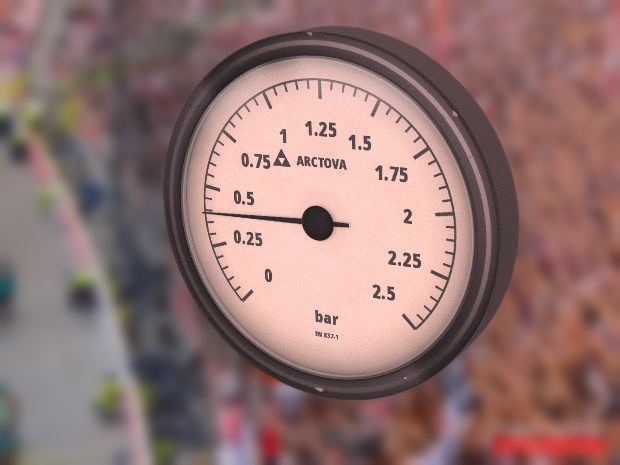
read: 0.4 bar
